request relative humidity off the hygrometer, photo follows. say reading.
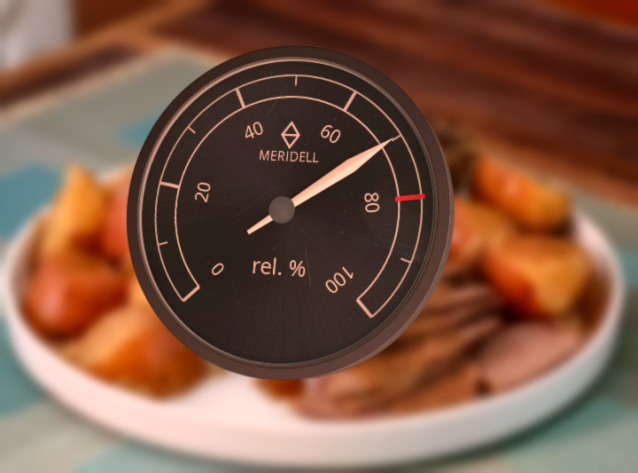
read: 70 %
